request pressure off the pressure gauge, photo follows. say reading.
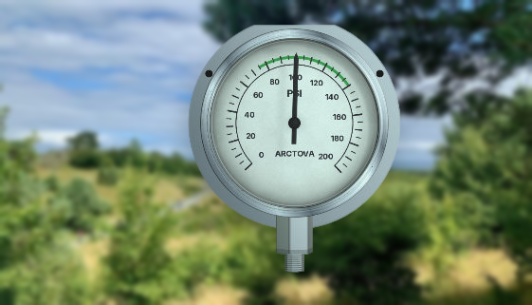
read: 100 psi
